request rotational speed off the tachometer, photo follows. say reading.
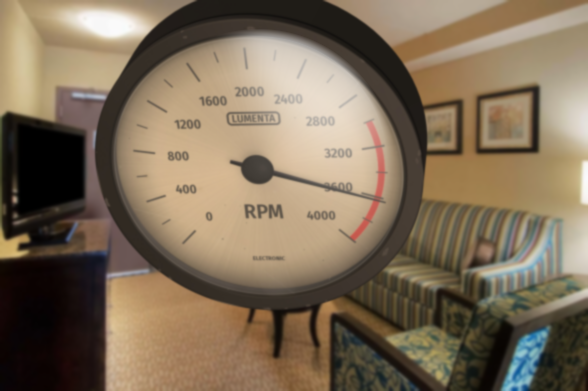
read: 3600 rpm
